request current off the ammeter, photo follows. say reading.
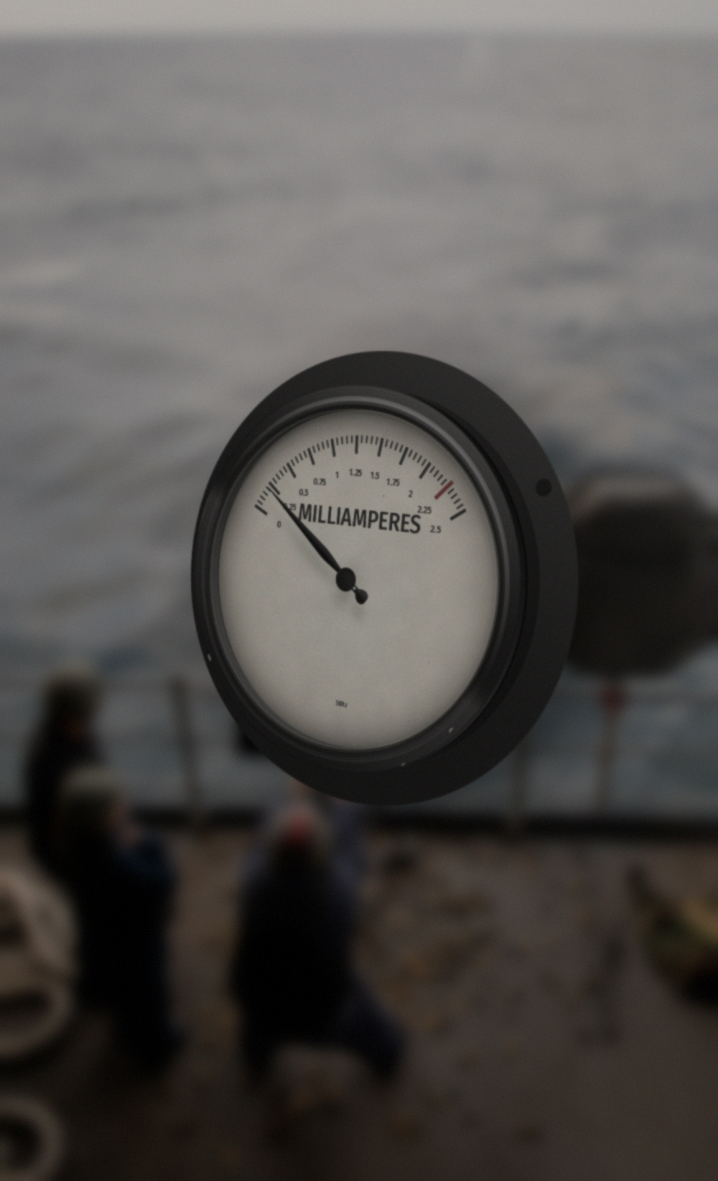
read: 0.25 mA
